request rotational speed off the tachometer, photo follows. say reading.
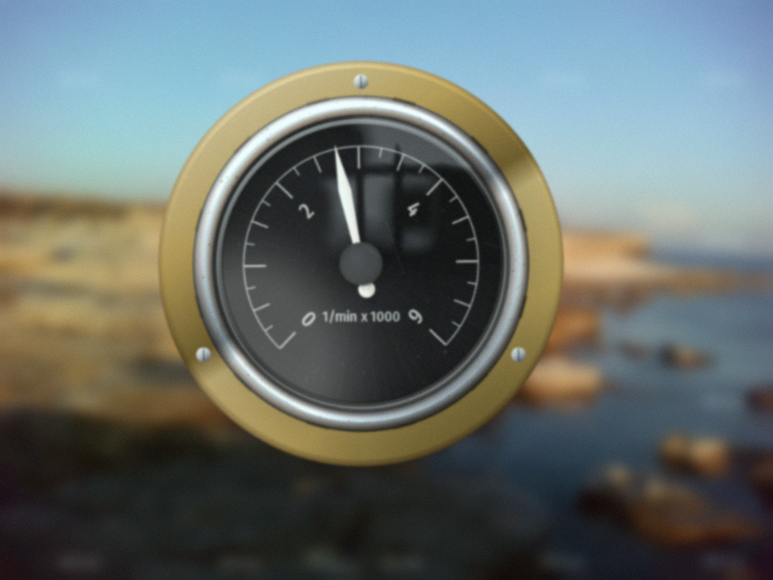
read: 2750 rpm
